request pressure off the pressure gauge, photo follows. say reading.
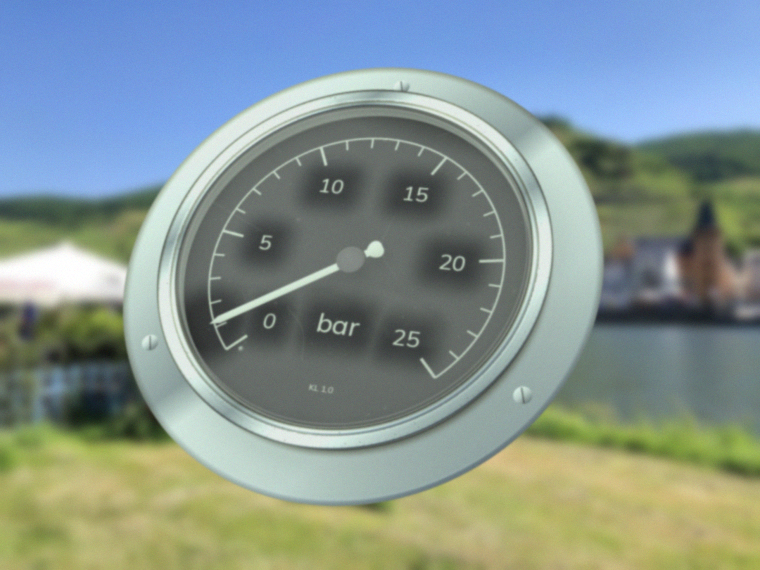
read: 1 bar
